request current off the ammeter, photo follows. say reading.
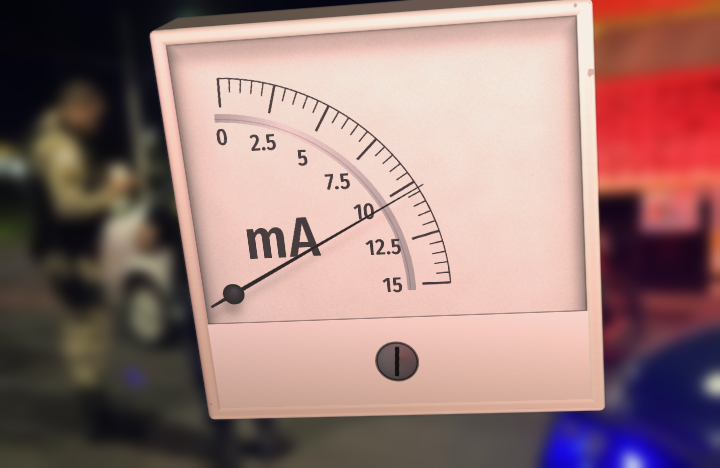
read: 10.25 mA
